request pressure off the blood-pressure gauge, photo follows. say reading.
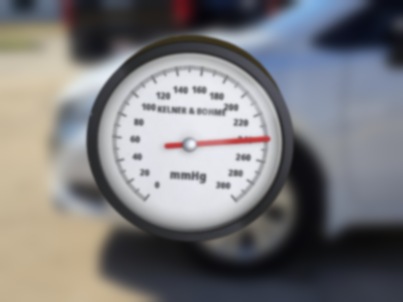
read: 240 mmHg
